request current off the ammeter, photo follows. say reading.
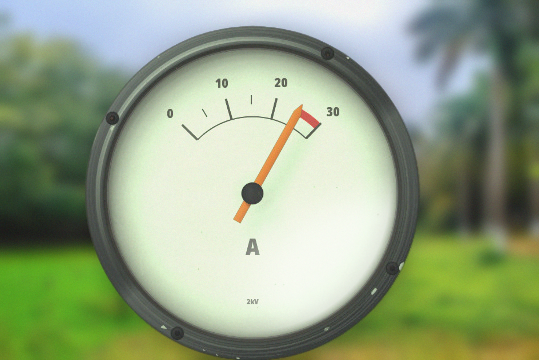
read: 25 A
